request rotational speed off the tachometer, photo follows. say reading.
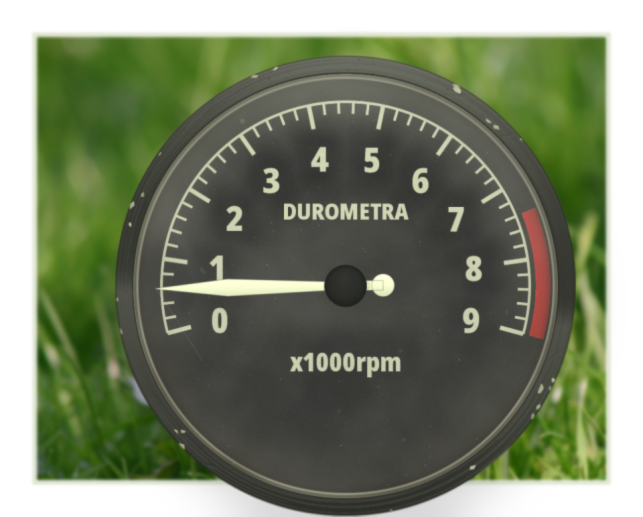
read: 600 rpm
